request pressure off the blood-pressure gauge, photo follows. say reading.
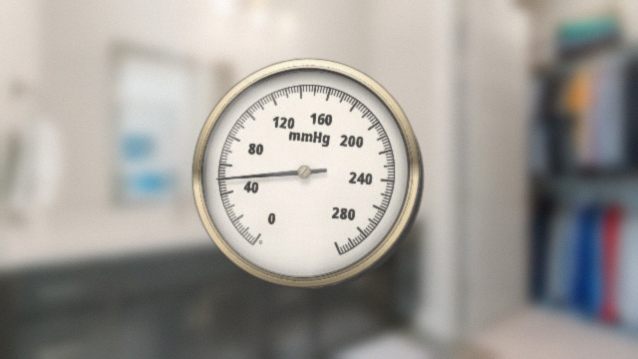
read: 50 mmHg
